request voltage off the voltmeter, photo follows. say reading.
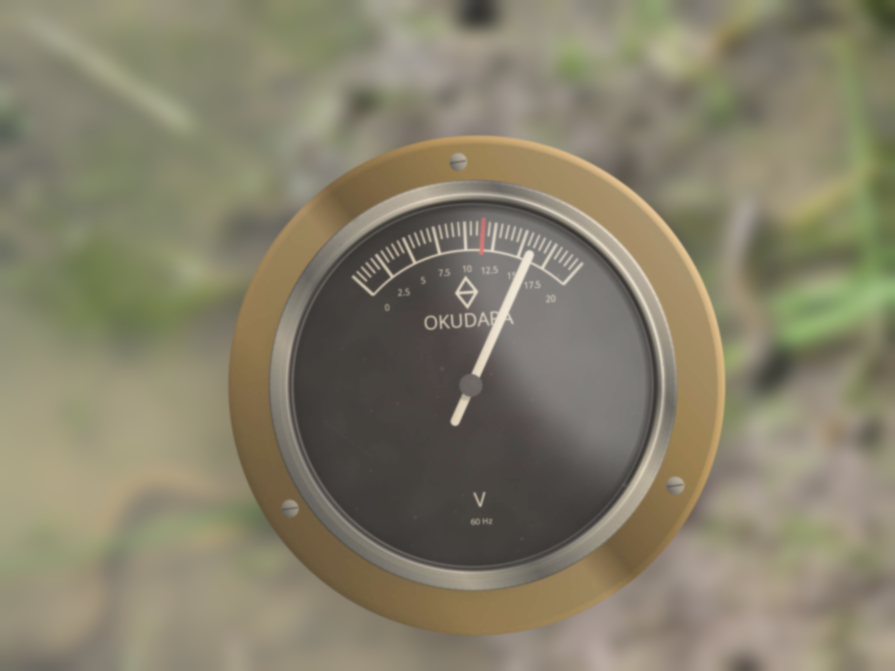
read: 16 V
